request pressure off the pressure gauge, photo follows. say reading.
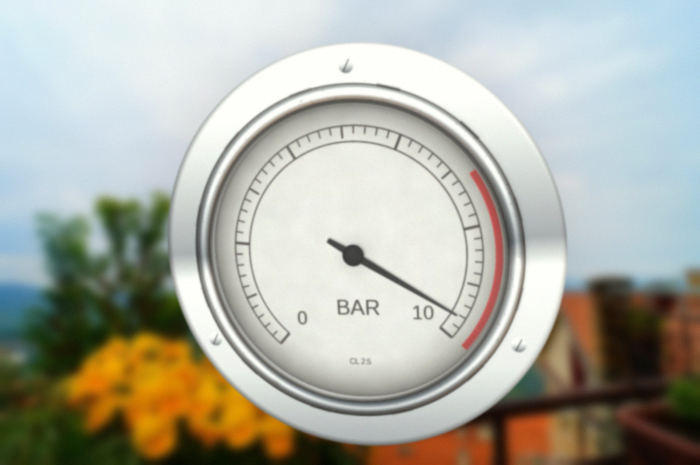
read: 9.6 bar
